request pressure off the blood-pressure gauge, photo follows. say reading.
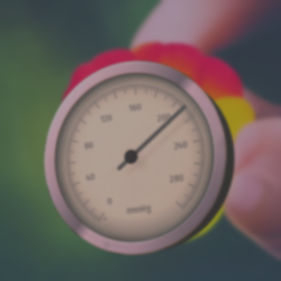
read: 210 mmHg
